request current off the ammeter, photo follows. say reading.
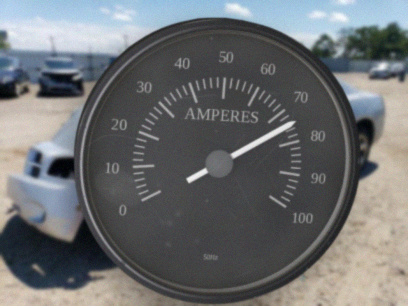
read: 74 A
